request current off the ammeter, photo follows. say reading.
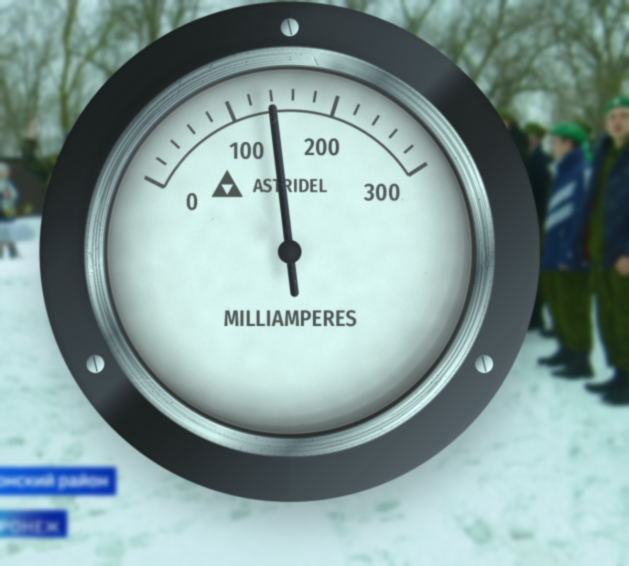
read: 140 mA
